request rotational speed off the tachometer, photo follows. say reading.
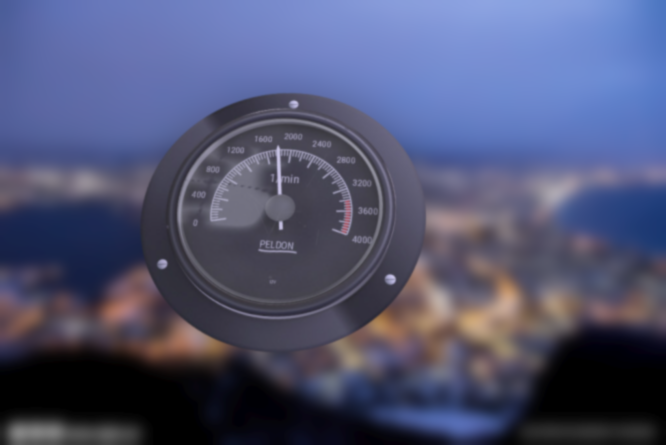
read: 1800 rpm
